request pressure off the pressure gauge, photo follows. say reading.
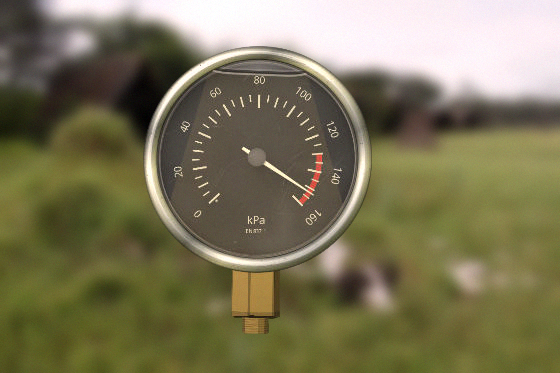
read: 152.5 kPa
